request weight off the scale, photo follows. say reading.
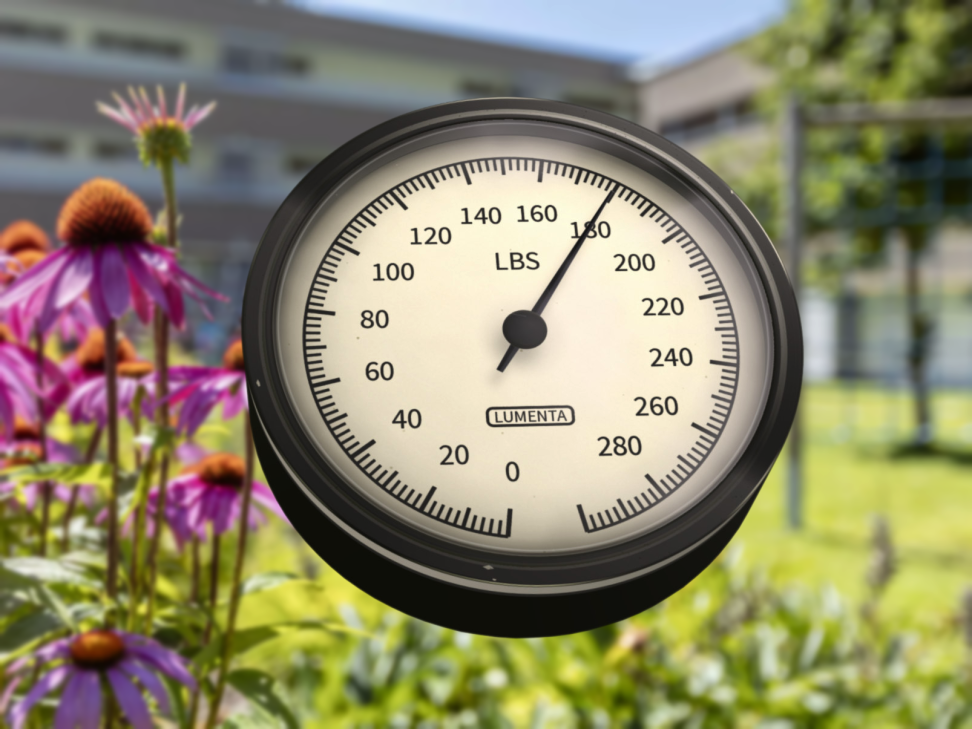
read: 180 lb
